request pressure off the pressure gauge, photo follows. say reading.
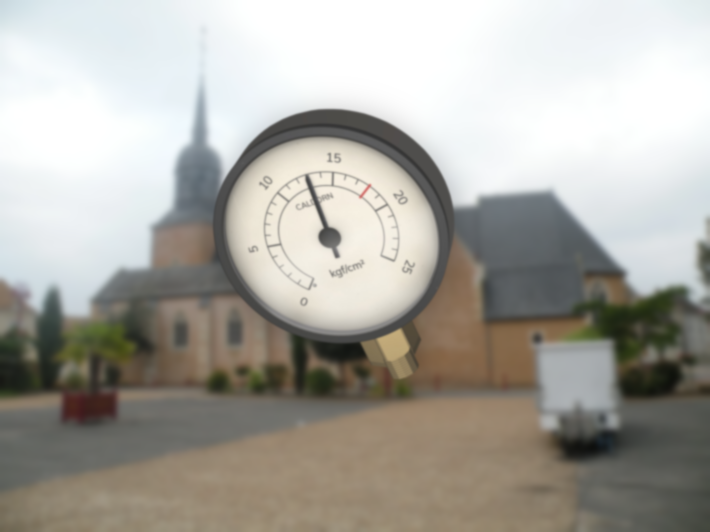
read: 13 kg/cm²
